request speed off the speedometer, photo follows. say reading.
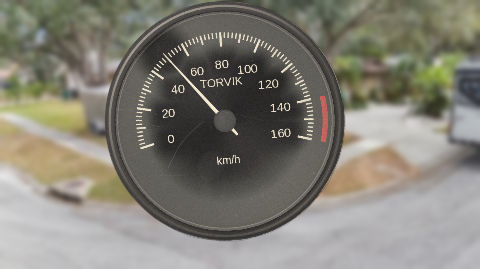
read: 50 km/h
